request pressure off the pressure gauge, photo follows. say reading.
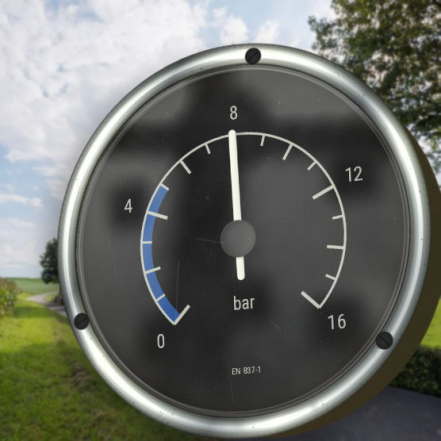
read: 8 bar
